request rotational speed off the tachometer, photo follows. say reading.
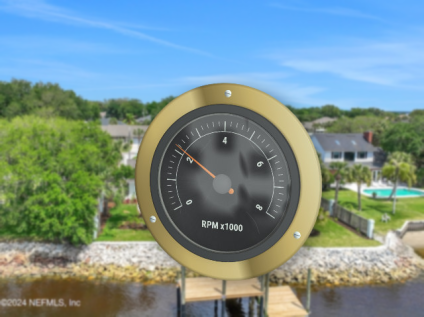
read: 2200 rpm
